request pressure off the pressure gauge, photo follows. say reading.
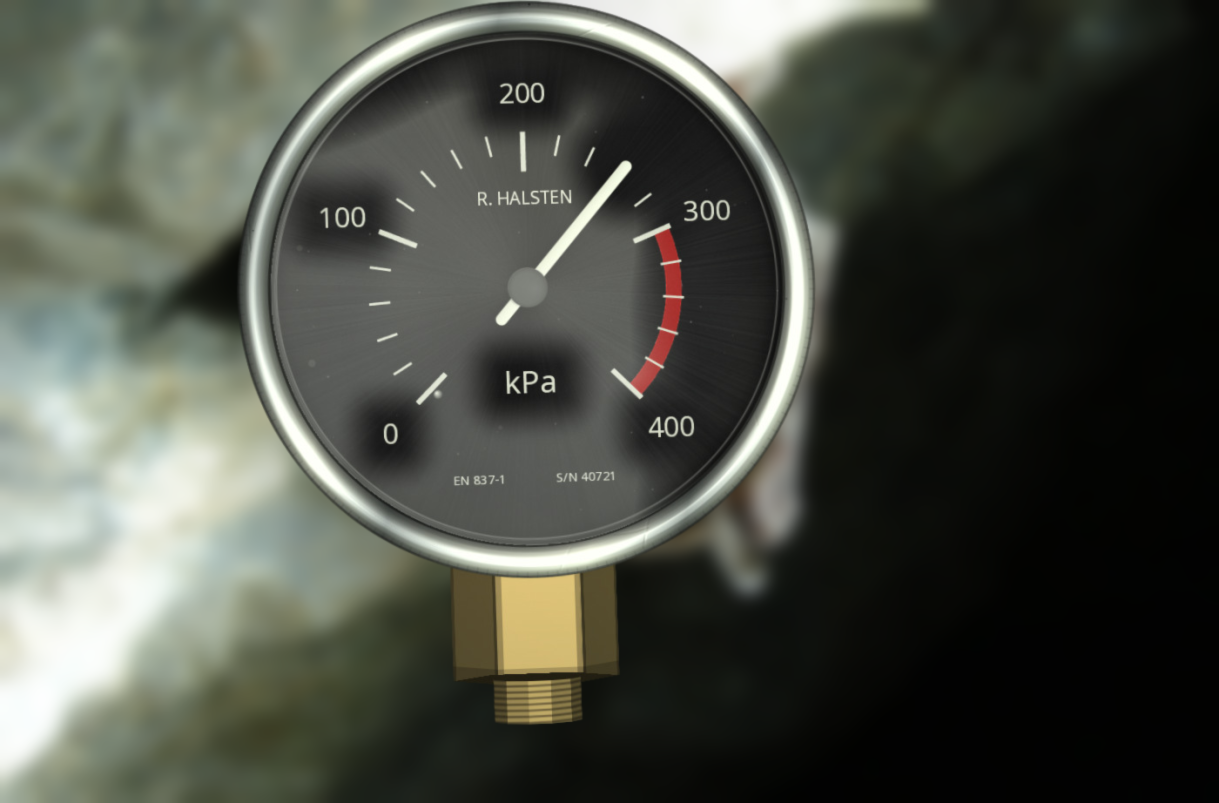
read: 260 kPa
